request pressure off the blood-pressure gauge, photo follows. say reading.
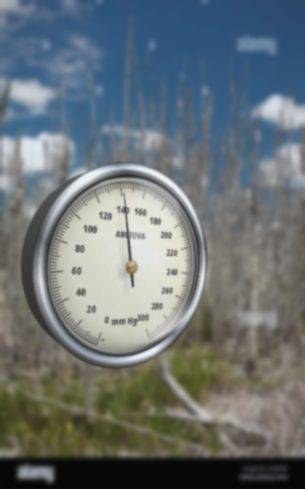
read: 140 mmHg
